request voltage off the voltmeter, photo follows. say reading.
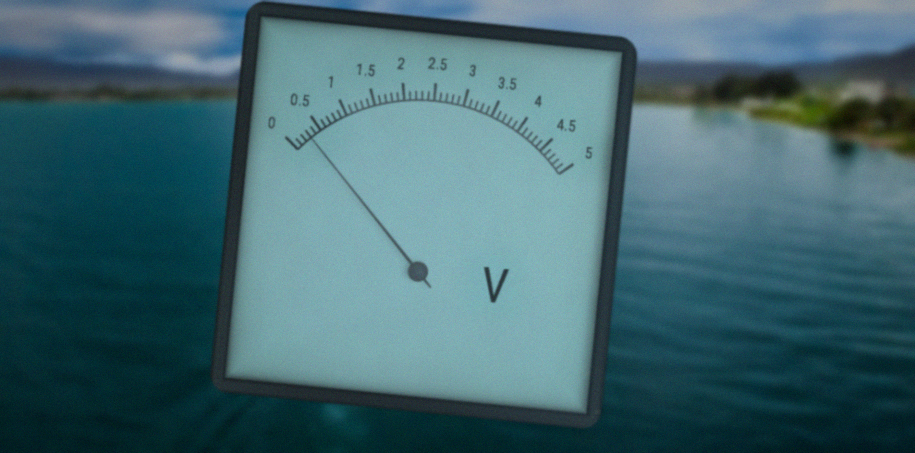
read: 0.3 V
